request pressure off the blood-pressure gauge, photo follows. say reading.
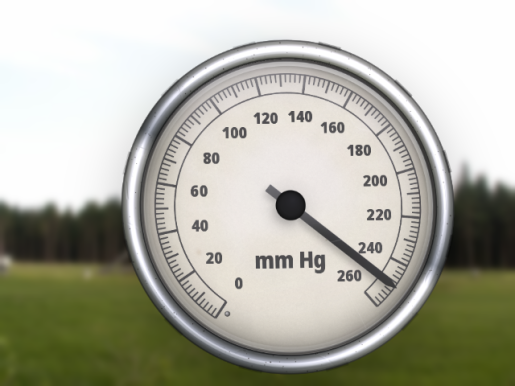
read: 250 mmHg
